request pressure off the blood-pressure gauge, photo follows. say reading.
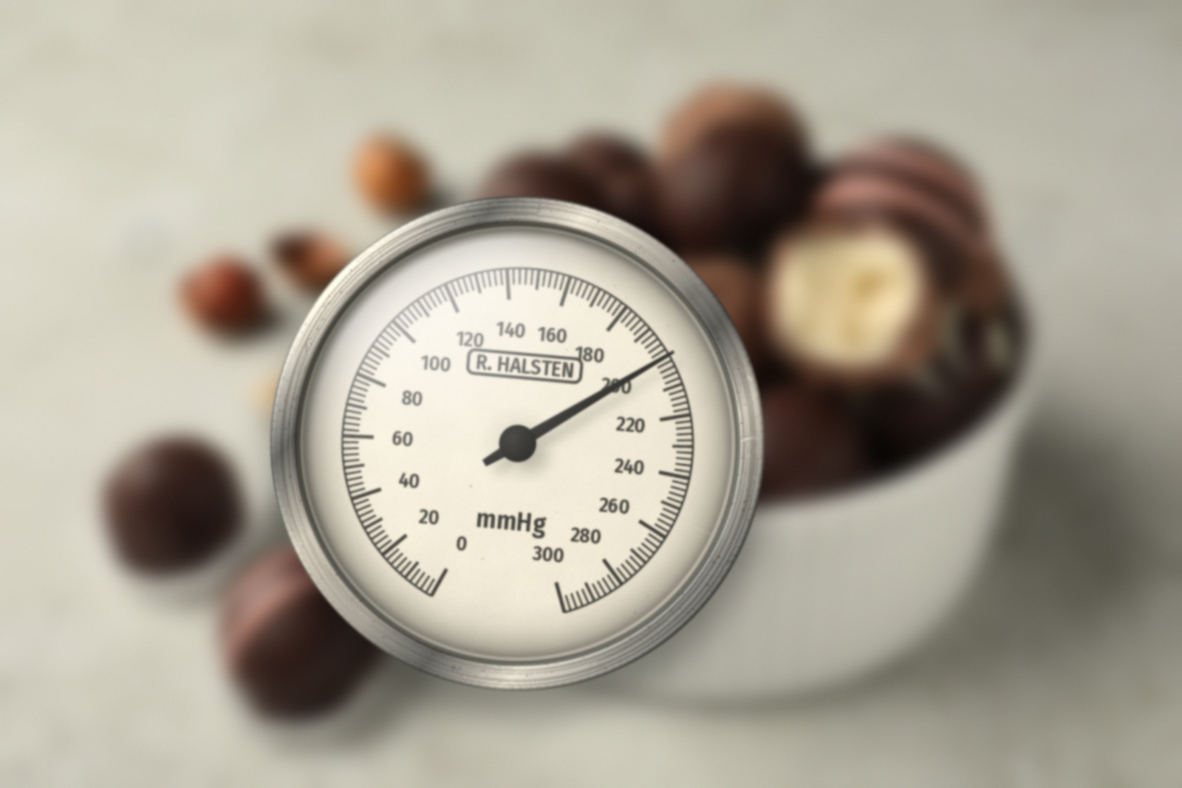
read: 200 mmHg
